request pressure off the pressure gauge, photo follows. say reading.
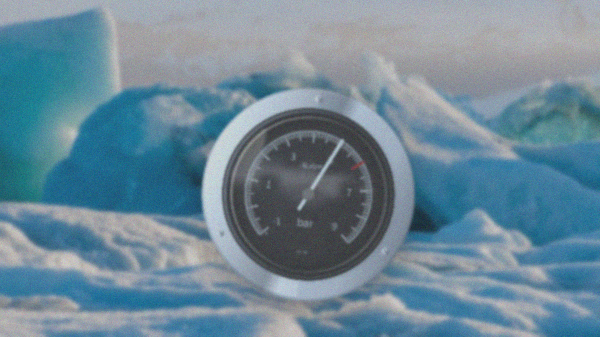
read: 5 bar
